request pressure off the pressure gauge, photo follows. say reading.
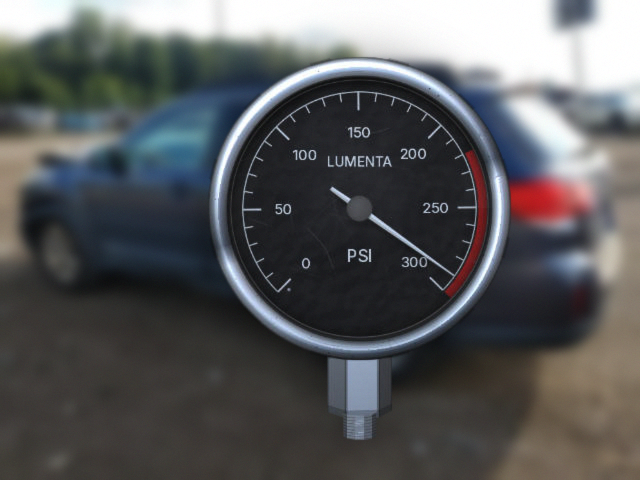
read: 290 psi
